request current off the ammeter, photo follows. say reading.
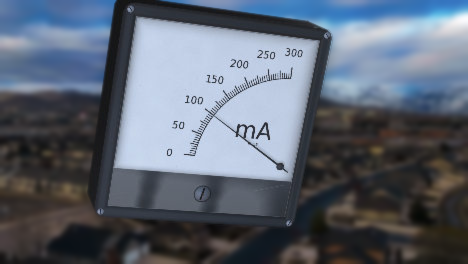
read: 100 mA
